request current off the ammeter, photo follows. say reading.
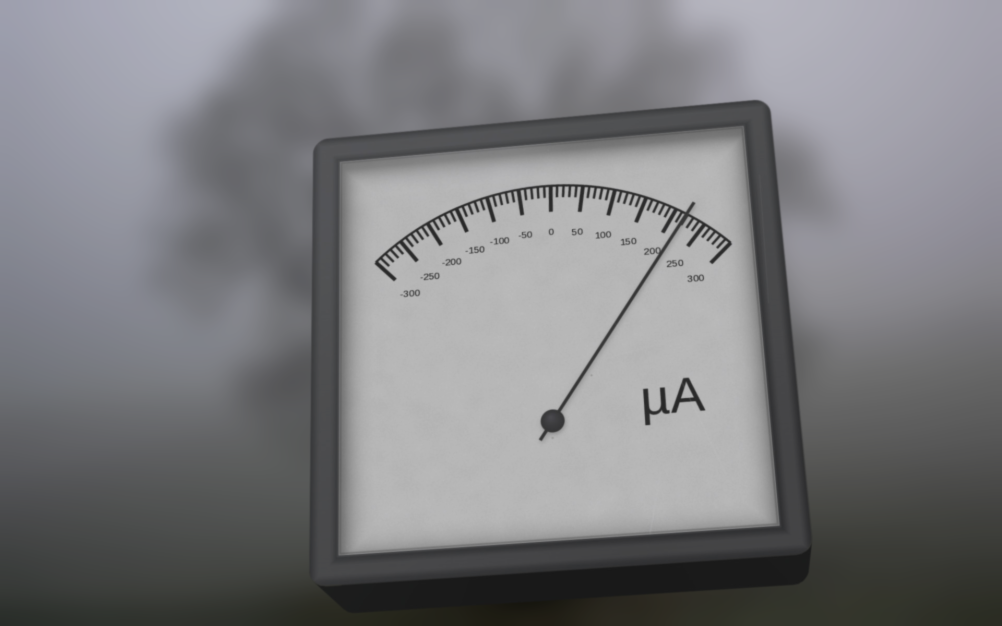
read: 220 µA
